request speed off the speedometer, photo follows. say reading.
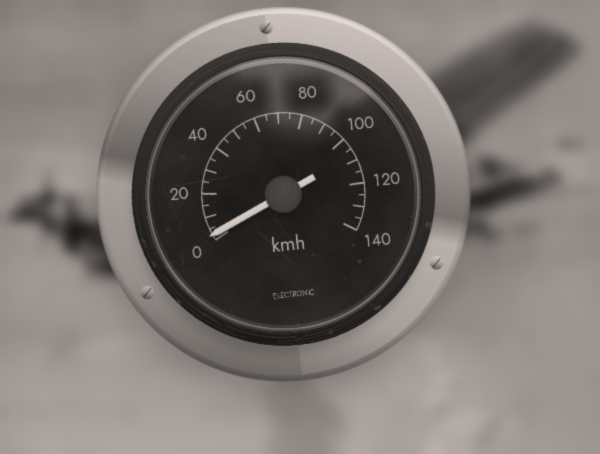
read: 2.5 km/h
